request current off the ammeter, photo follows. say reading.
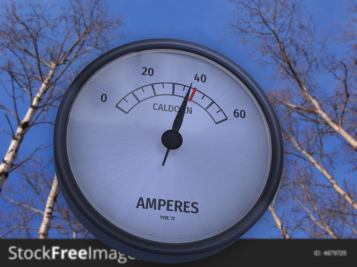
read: 37.5 A
